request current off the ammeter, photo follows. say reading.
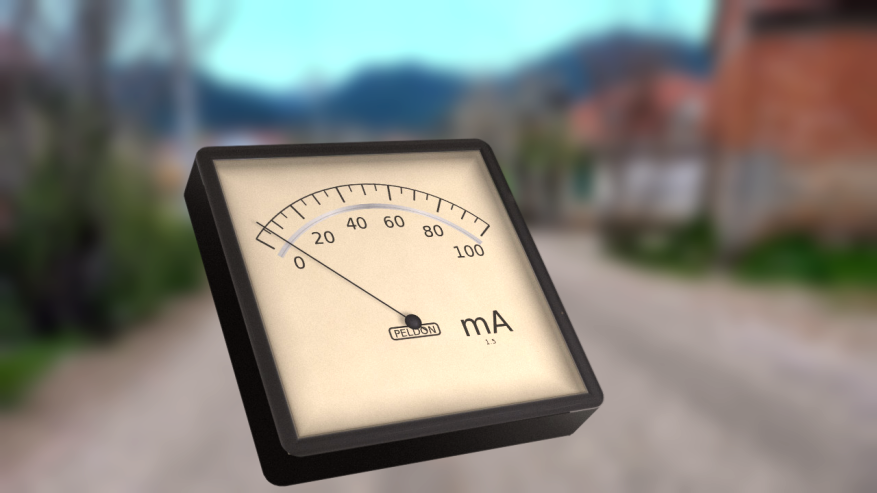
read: 5 mA
